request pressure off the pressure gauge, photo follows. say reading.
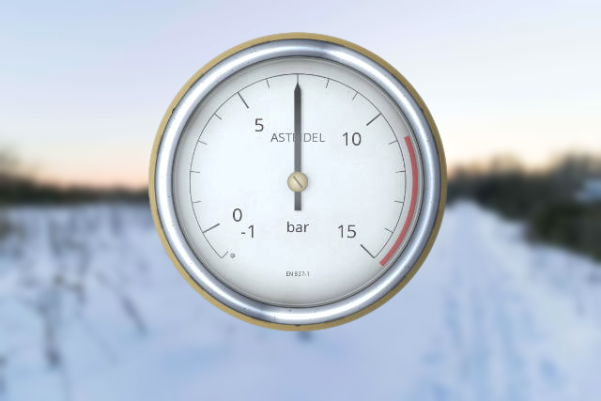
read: 7 bar
